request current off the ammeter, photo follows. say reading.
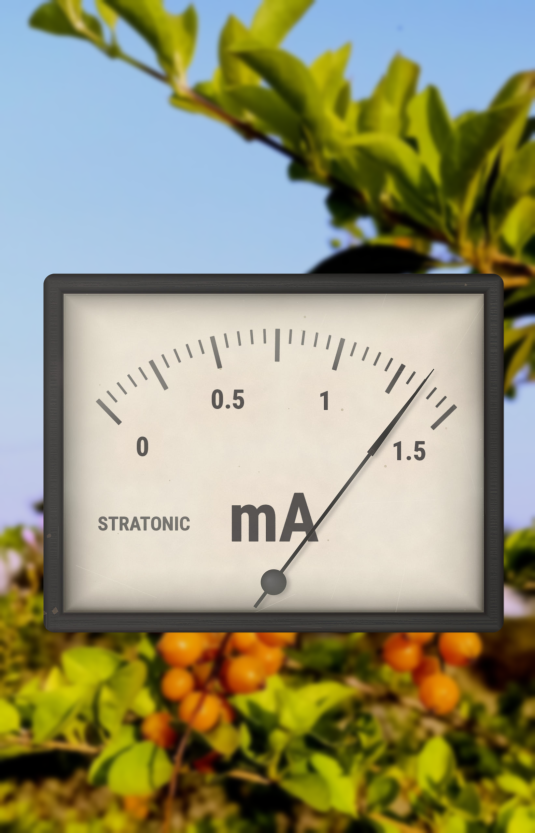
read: 1.35 mA
